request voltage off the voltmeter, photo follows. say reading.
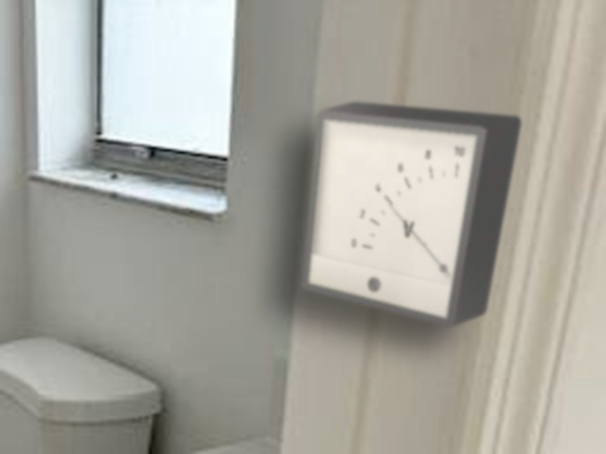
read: 4 V
